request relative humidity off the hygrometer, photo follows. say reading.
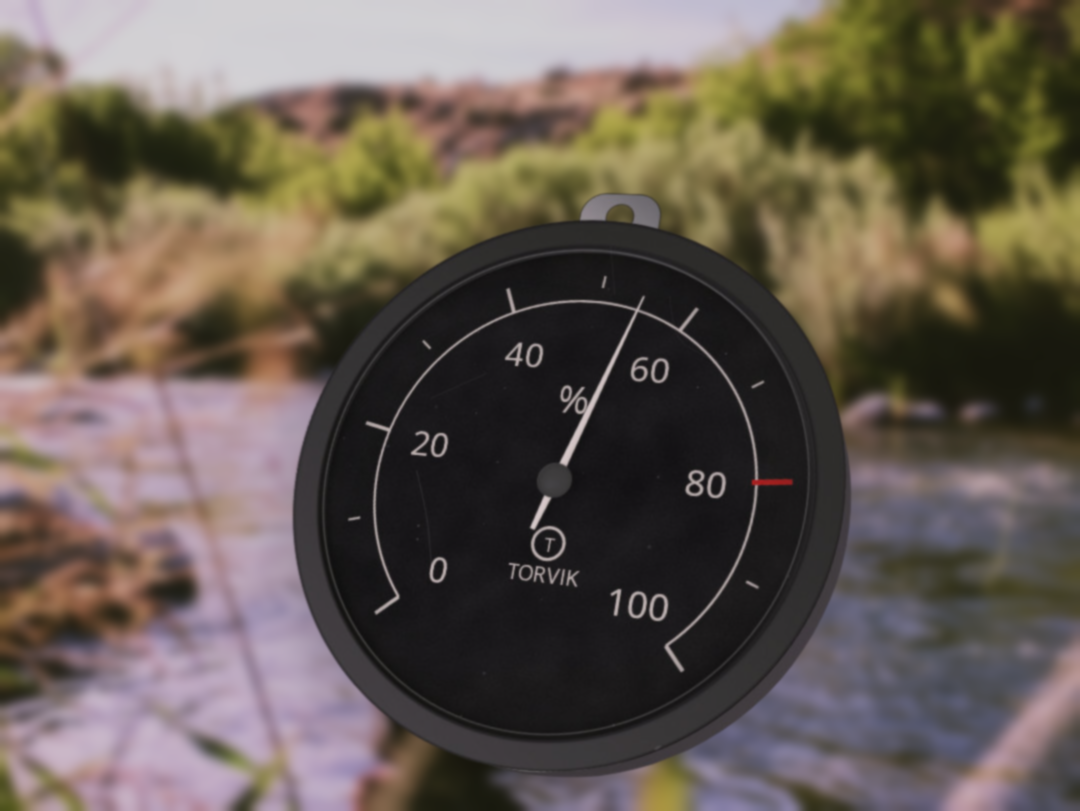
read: 55 %
